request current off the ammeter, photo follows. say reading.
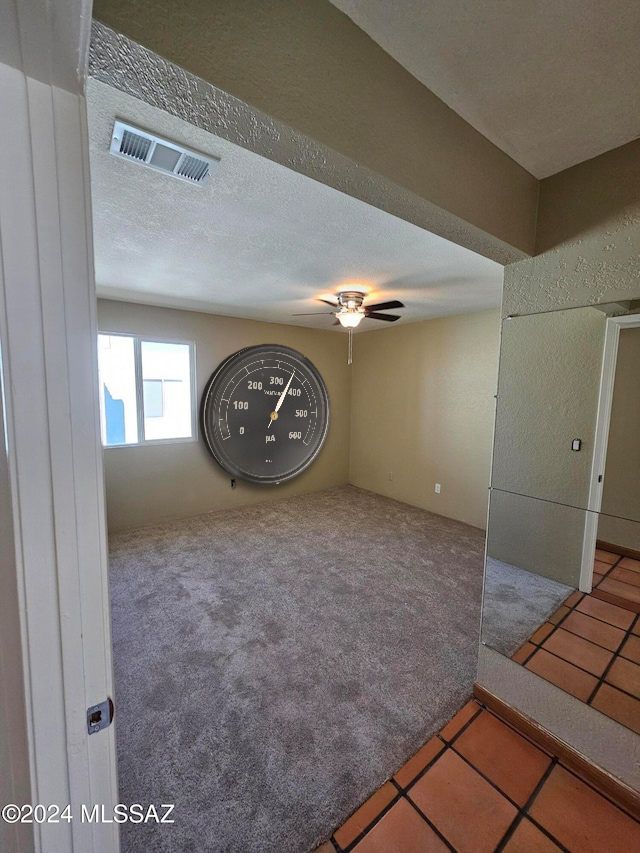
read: 350 µA
